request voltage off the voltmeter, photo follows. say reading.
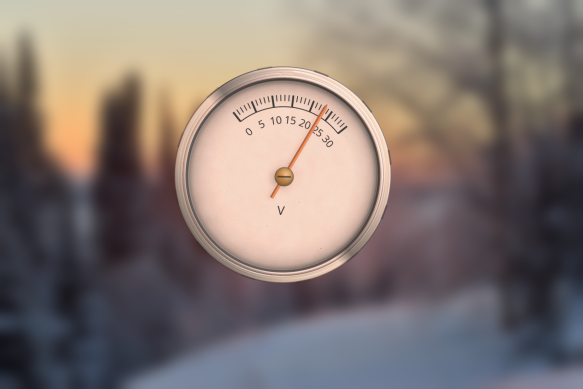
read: 23 V
